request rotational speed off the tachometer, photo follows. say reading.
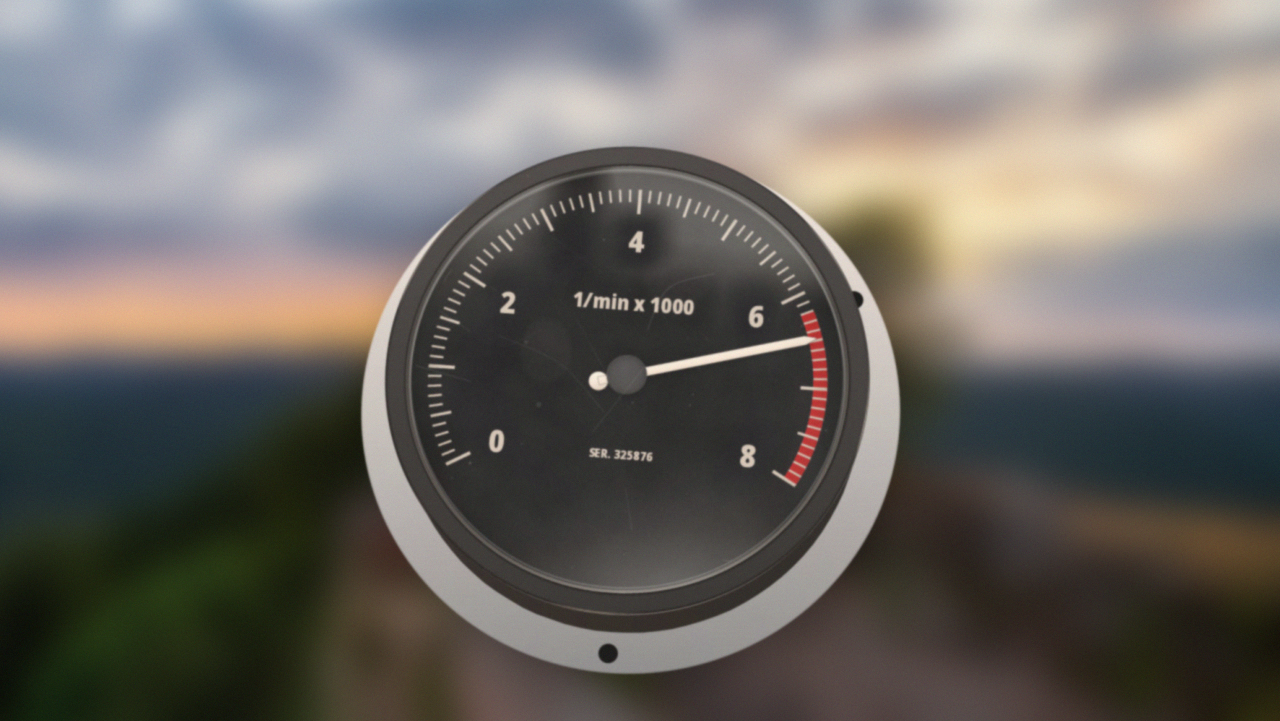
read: 6500 rpm
